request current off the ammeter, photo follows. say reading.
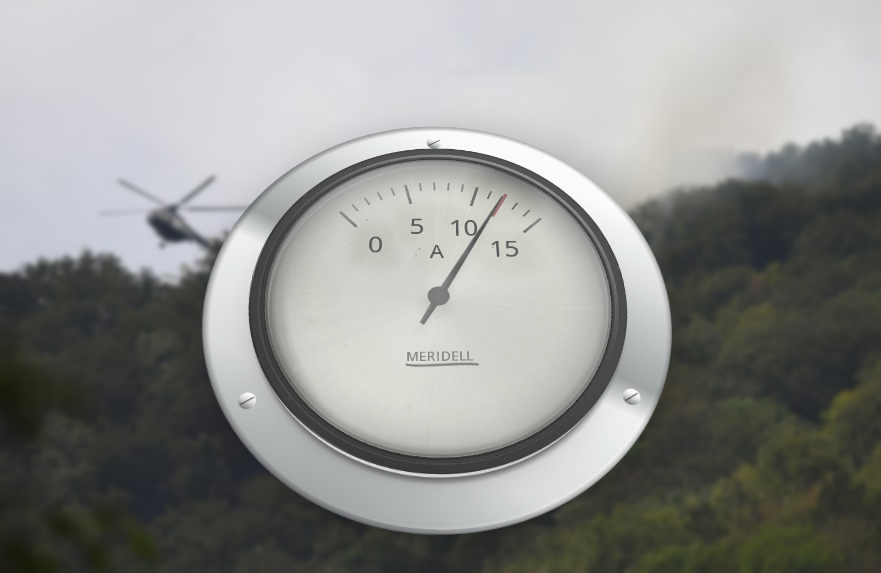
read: 12 A
